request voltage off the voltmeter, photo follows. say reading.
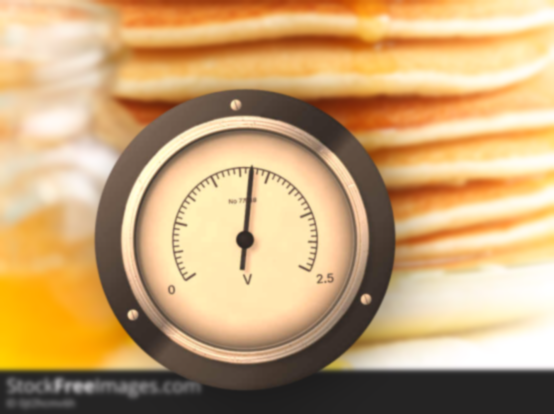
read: 1.35 V
